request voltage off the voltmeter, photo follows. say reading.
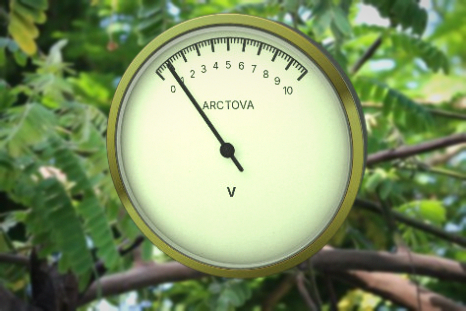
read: 1 V
